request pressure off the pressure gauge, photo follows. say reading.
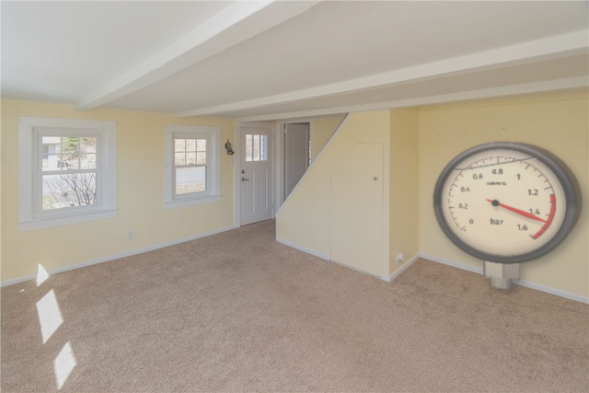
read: 1.45 bar
